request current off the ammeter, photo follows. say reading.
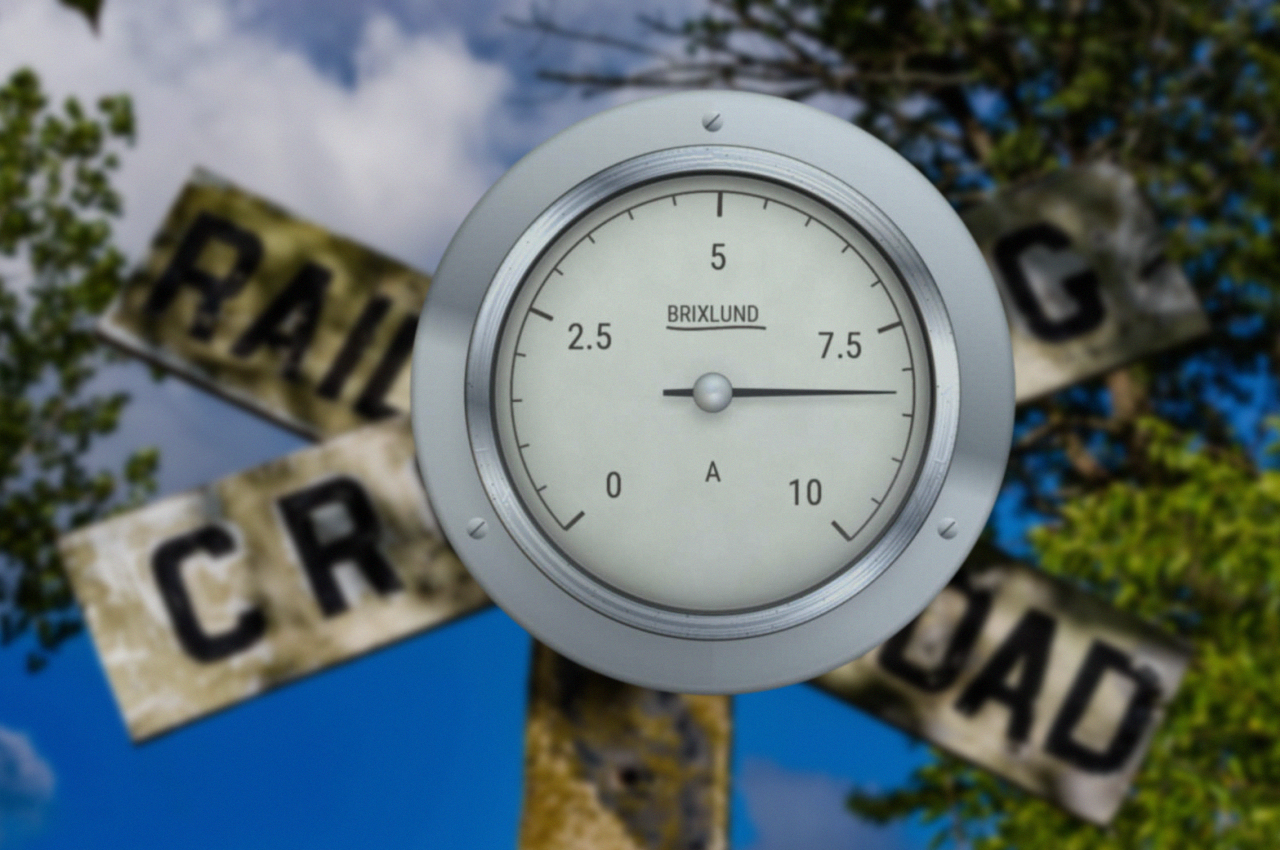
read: 8.25 A
